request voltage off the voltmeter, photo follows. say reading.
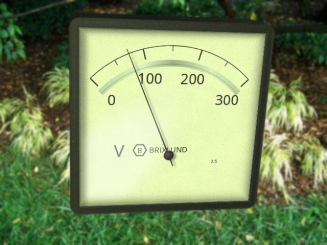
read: 75 V
